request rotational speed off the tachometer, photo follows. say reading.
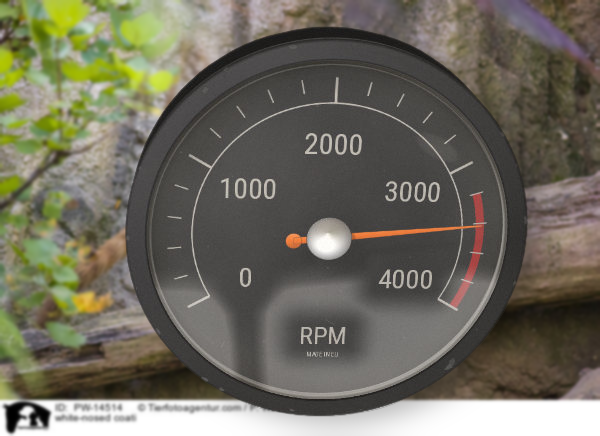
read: 3400 rpm
